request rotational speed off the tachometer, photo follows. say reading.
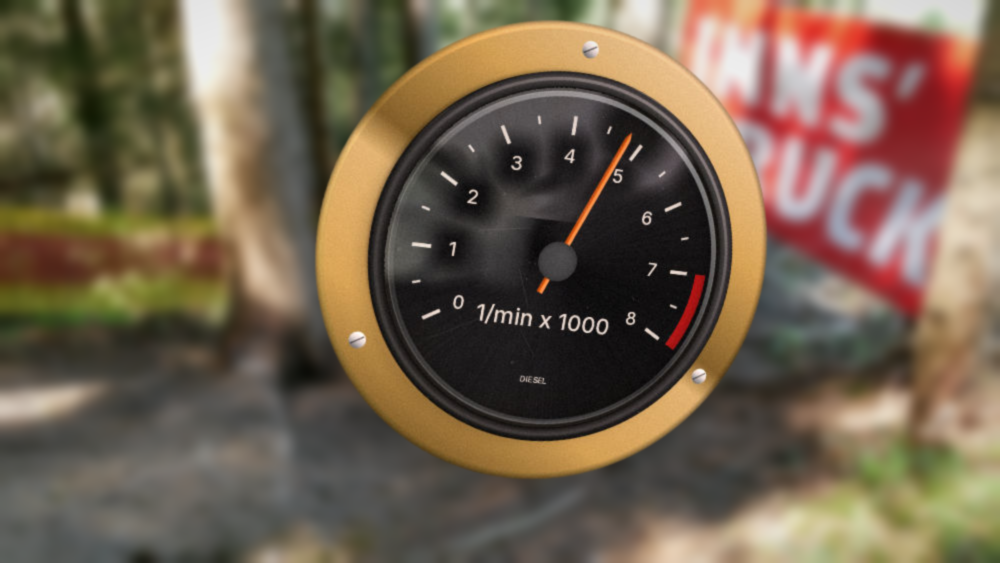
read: 4750 rpm
